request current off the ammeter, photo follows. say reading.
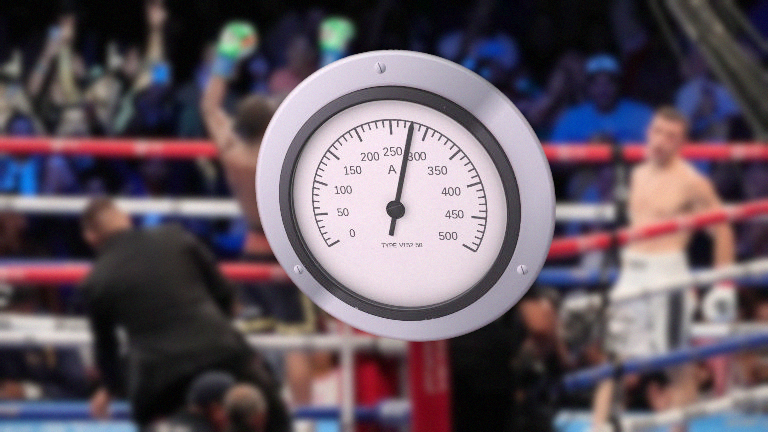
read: 280 A
